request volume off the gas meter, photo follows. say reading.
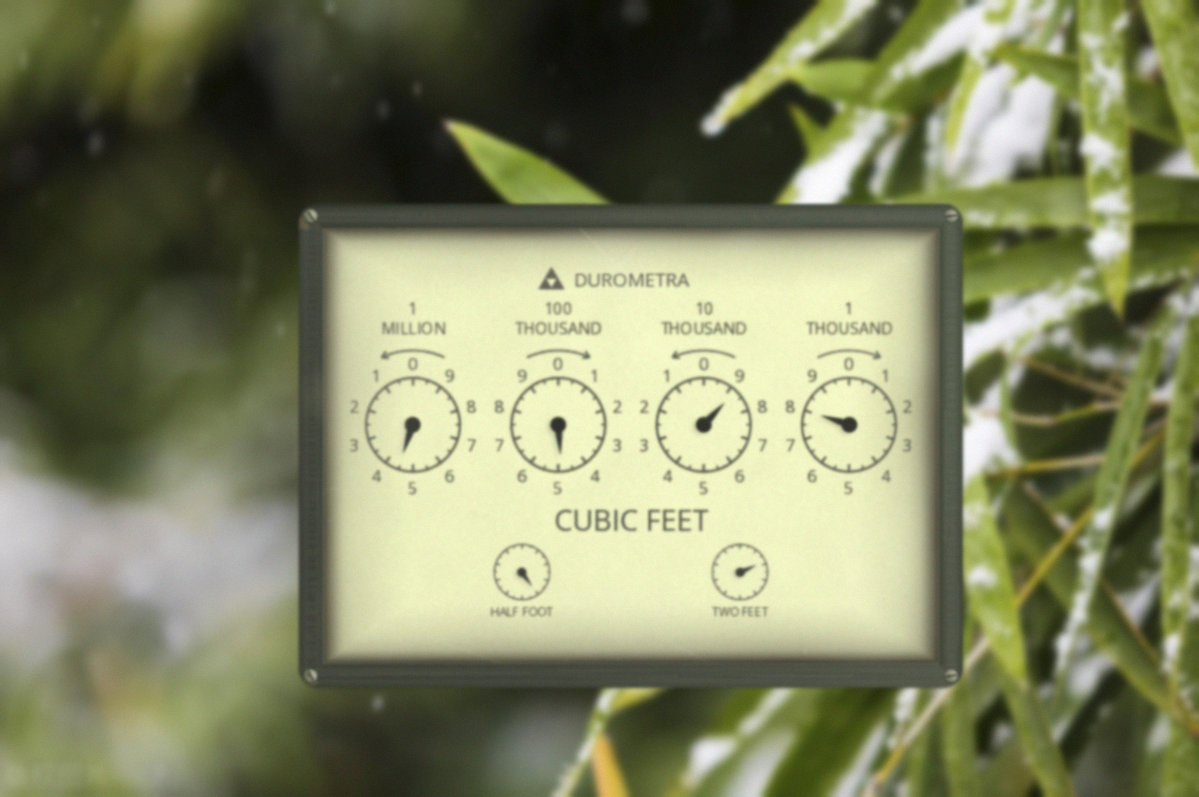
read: 448800 ft³
